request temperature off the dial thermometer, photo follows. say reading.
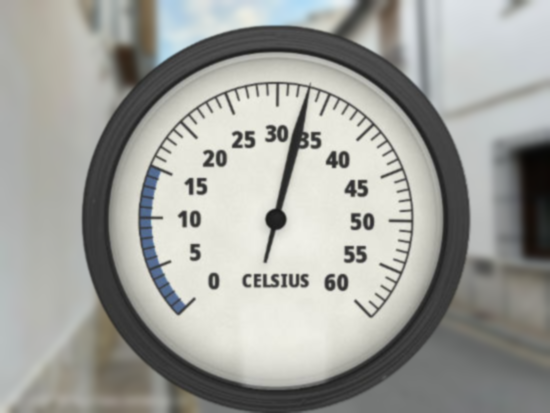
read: 33 °C
